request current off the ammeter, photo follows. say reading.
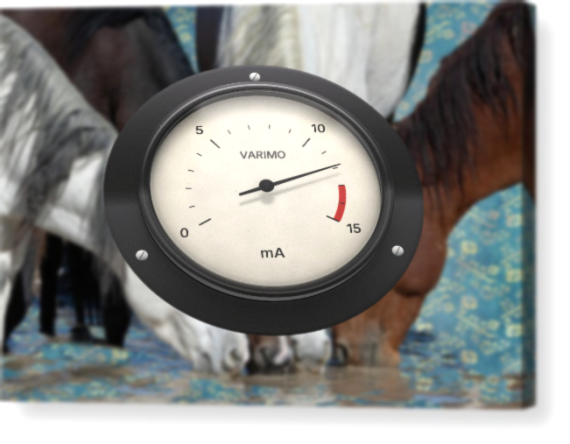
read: 12 mA
